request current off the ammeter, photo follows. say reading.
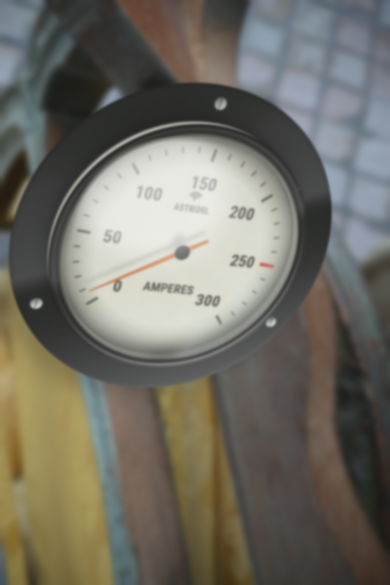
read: 10 A
